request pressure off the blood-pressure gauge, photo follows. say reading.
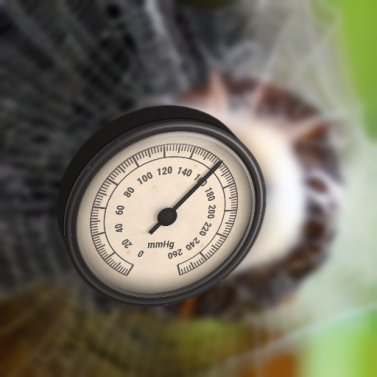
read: 160 mmHg
